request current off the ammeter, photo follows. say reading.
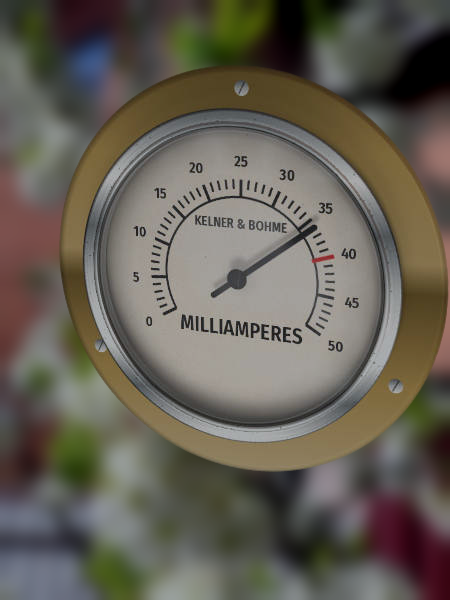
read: 36 mA
